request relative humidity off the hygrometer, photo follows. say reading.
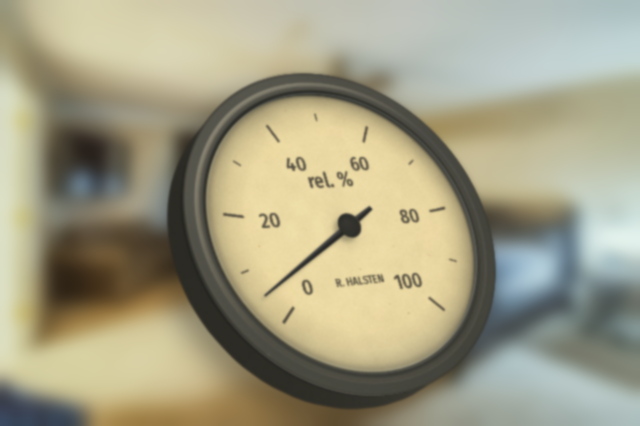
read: 5 %
